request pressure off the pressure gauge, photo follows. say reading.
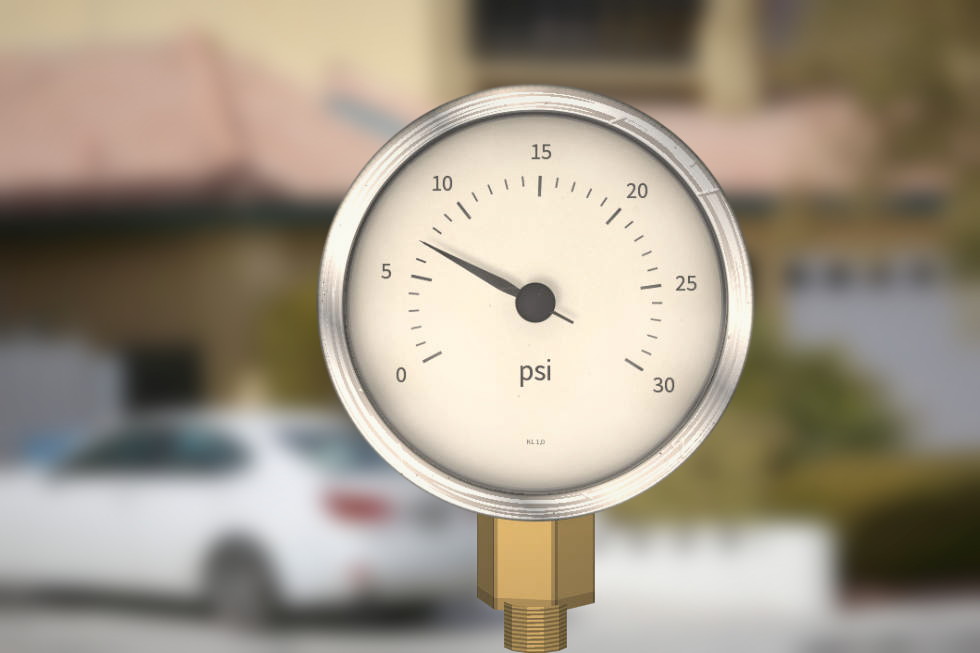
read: 7 psi
